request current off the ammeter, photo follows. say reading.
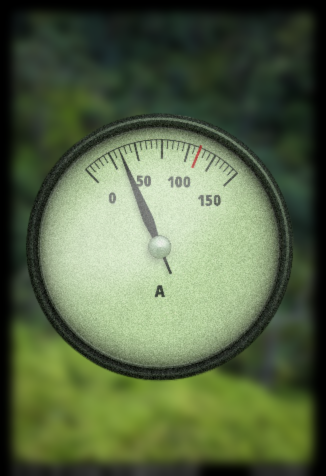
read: 35 A
